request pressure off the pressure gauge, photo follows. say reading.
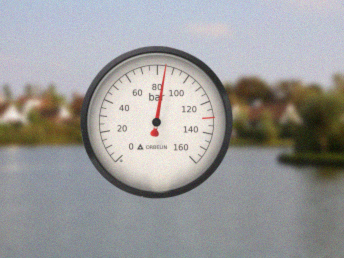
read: 85 bar
